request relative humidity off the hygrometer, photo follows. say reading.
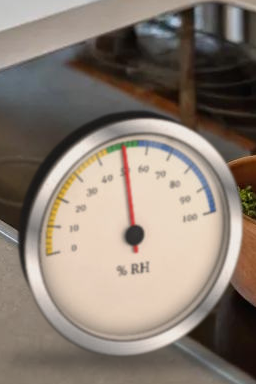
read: 50 %
